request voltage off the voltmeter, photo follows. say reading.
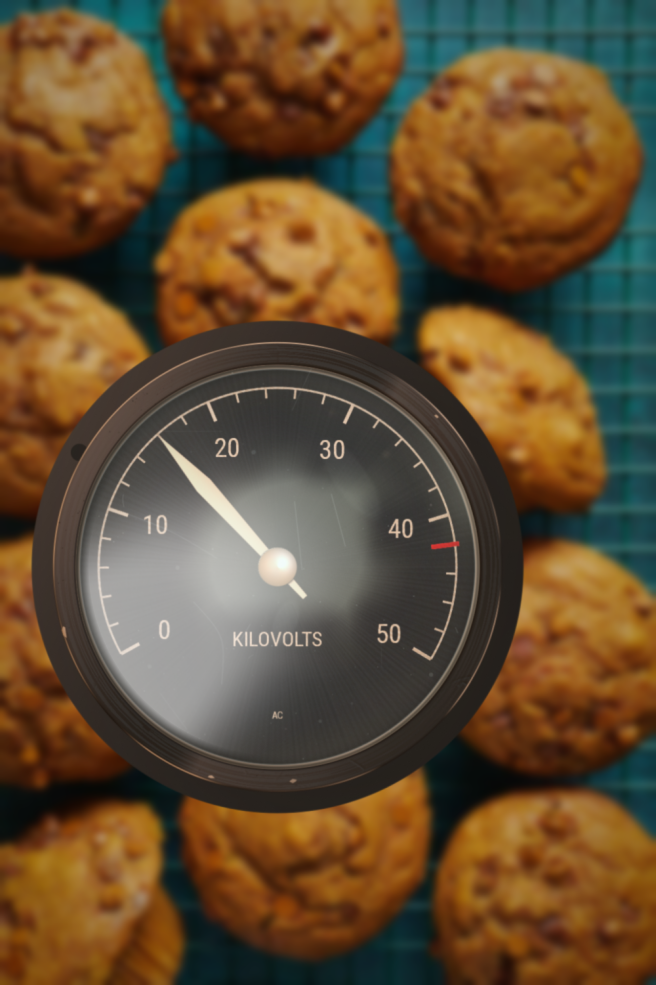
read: 16 kV
